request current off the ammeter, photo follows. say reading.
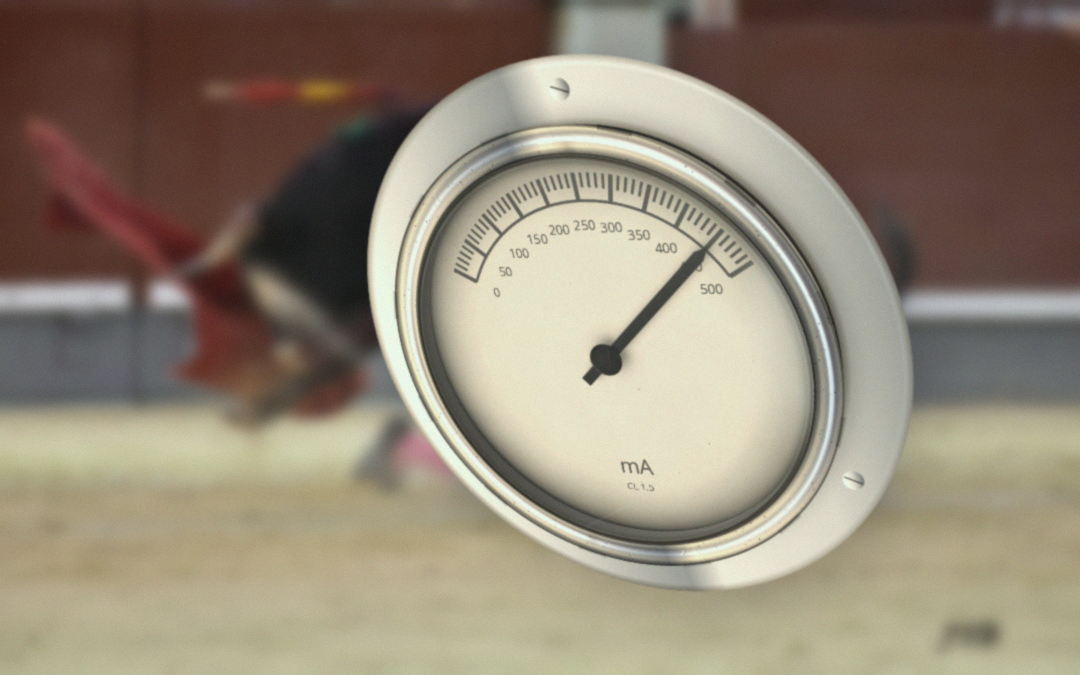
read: 450 mA
